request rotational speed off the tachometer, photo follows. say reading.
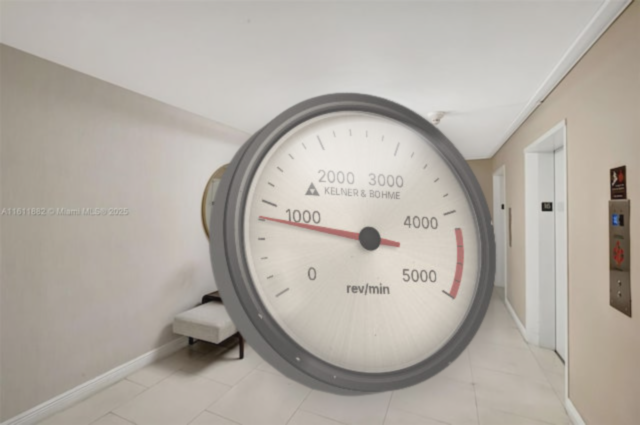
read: 800 rpm
